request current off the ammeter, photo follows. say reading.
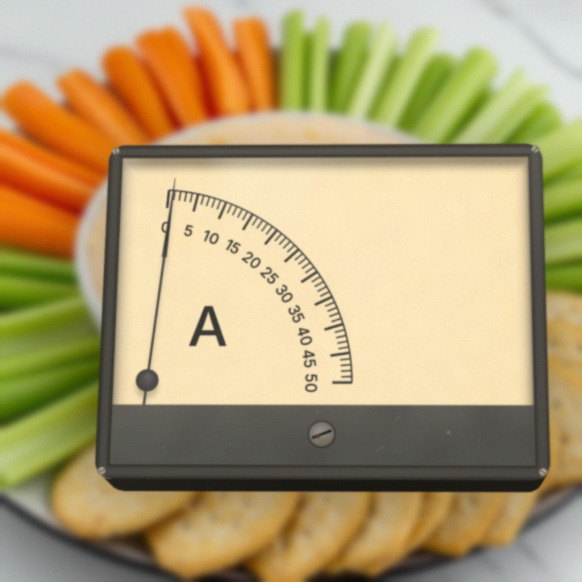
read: 1 A
